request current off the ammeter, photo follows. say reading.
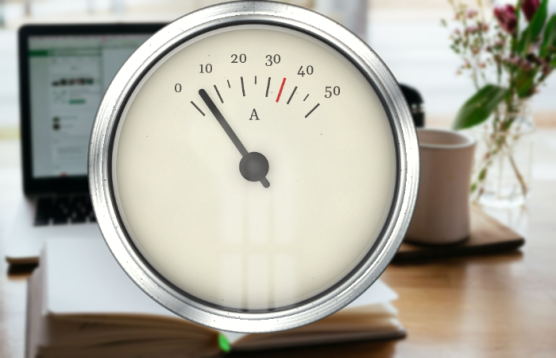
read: 5 A
